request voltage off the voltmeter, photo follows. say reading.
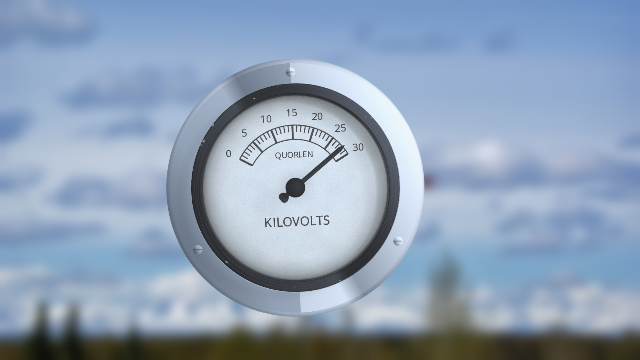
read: 28 kV
